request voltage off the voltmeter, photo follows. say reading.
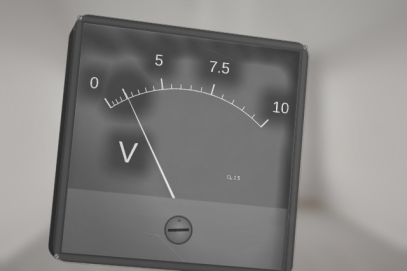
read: 2.5 V
